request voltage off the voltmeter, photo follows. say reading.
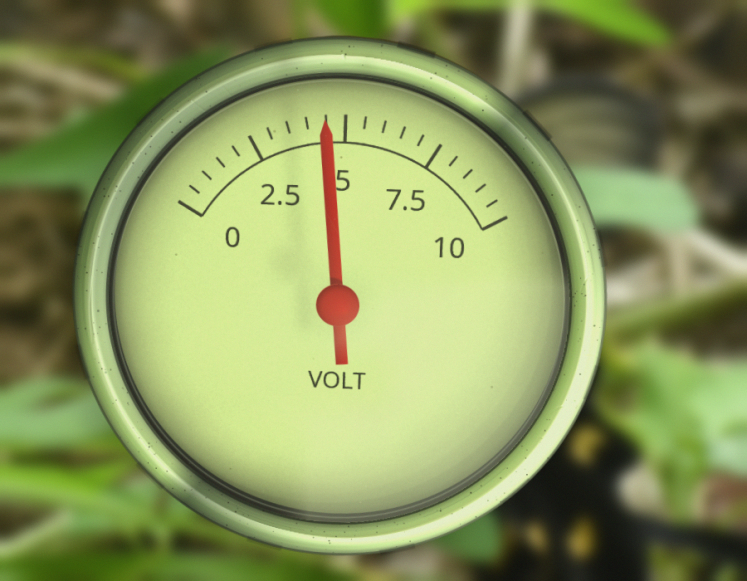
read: 4.5 V
